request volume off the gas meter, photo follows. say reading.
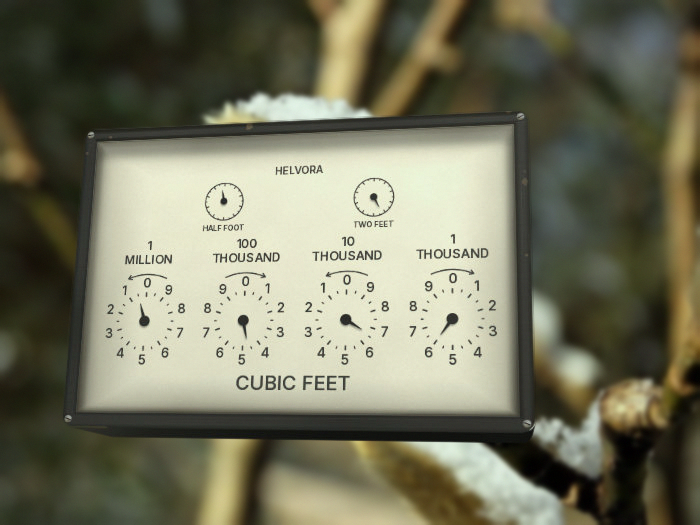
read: 46600 ft³
